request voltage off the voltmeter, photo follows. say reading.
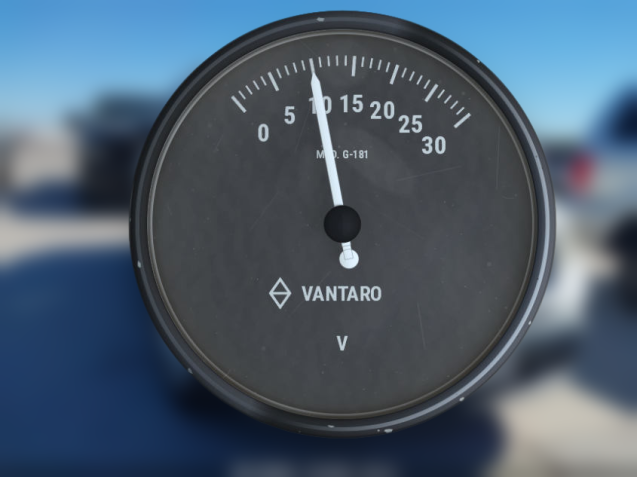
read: 10 V
